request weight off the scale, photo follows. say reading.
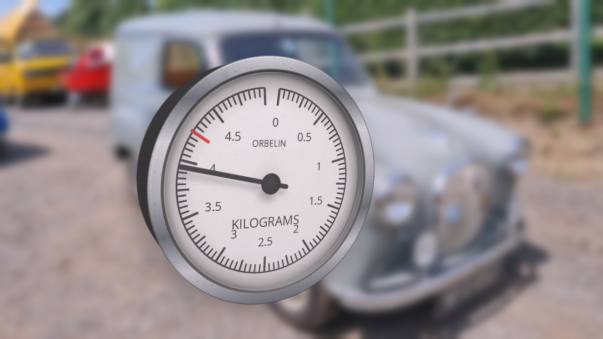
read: 3.95 kg
